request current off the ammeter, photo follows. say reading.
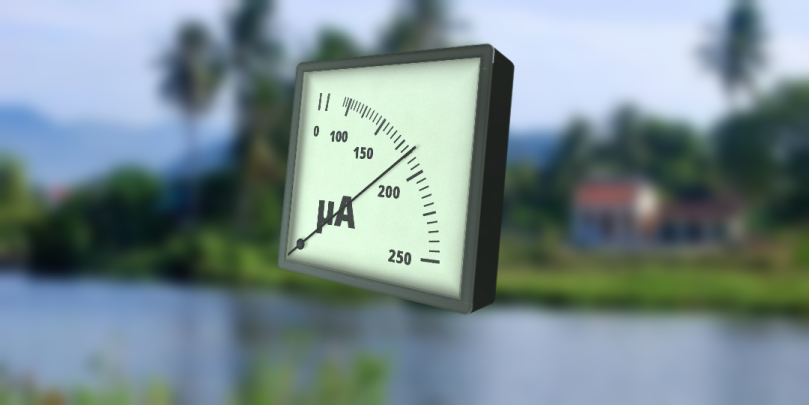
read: 185 µA
